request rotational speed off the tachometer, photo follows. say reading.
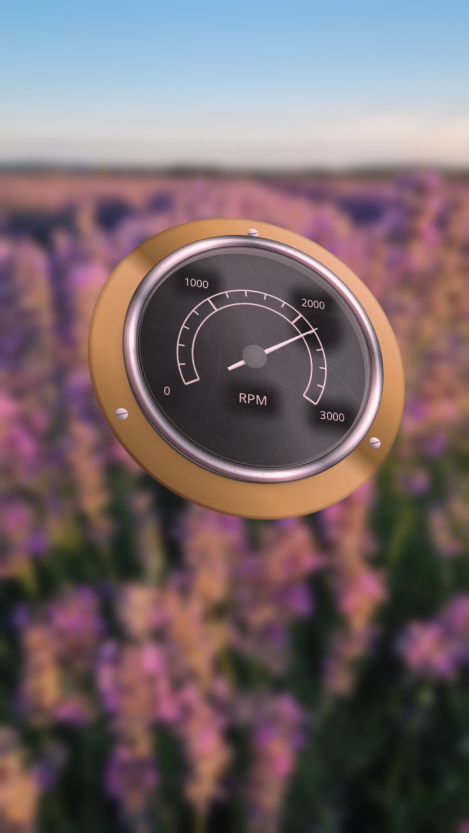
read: 2200 rpm
